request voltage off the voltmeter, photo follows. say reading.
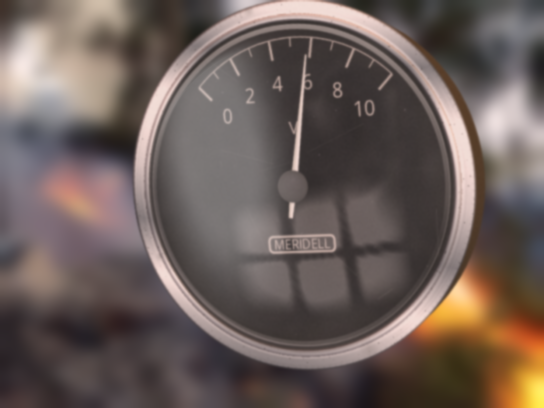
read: 6 V
